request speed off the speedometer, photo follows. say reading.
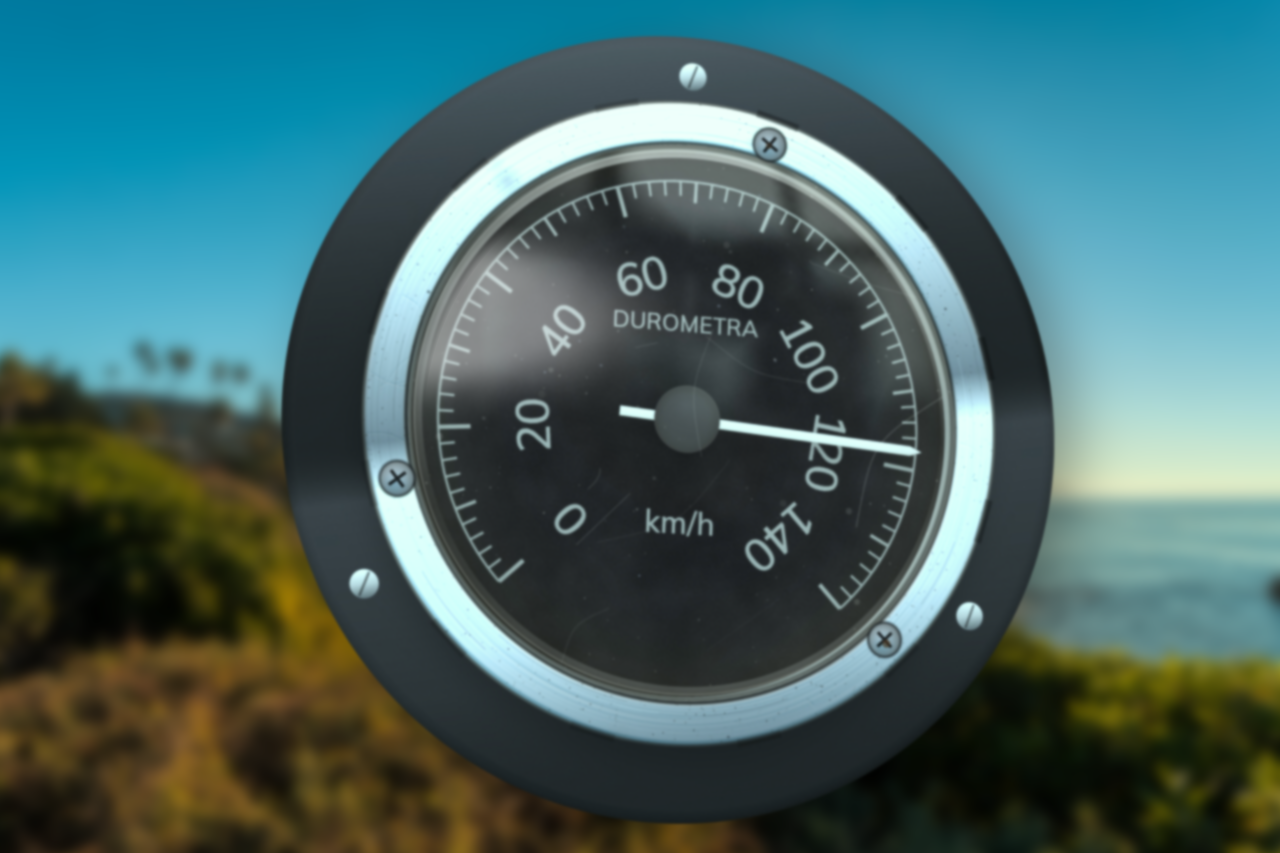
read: 118 km/h
